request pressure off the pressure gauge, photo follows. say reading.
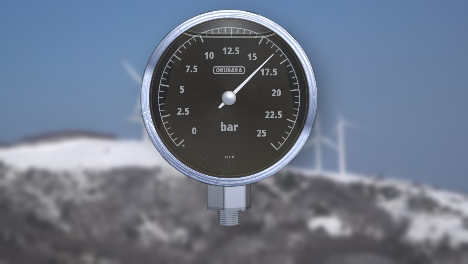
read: 16.5 bar
